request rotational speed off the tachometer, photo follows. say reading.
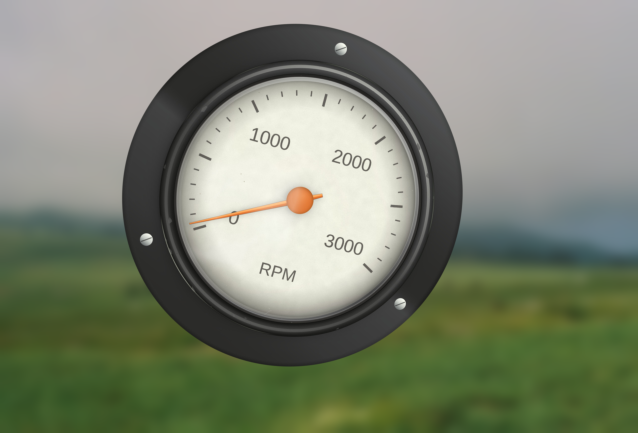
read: 50 rpm
